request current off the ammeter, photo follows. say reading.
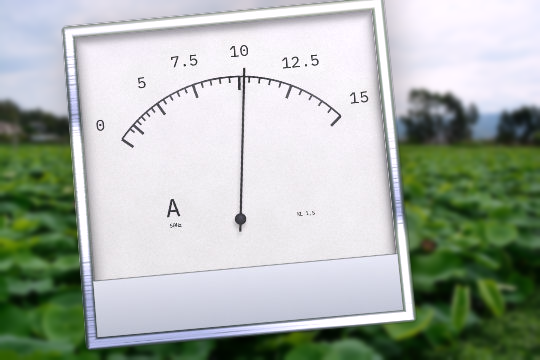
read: 10.25 A
